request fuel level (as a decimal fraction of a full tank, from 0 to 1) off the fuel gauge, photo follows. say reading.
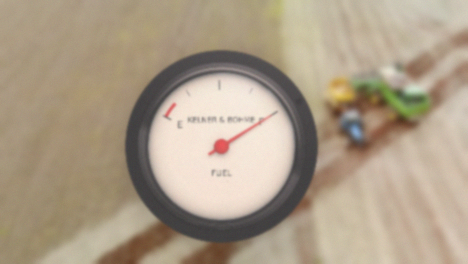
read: 1
